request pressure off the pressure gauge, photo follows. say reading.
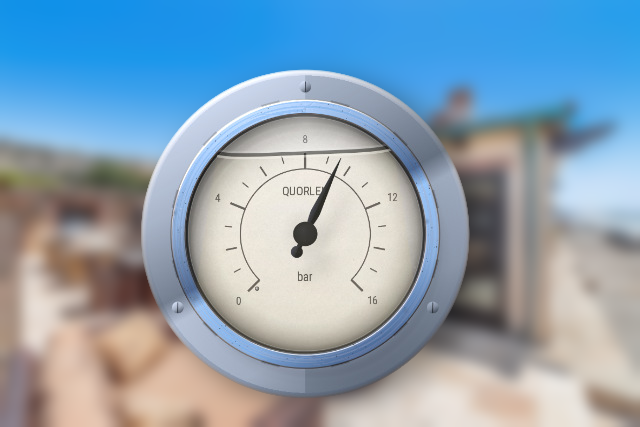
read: 9.5 bar
